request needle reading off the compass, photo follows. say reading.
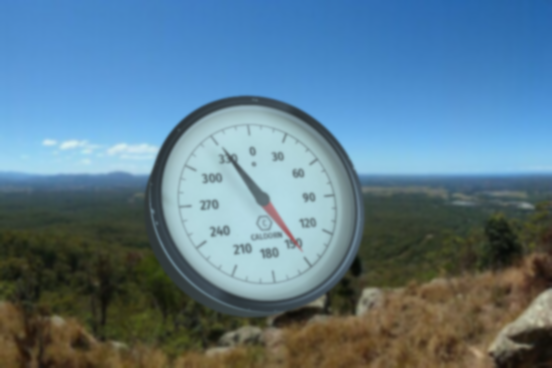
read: 150 °
